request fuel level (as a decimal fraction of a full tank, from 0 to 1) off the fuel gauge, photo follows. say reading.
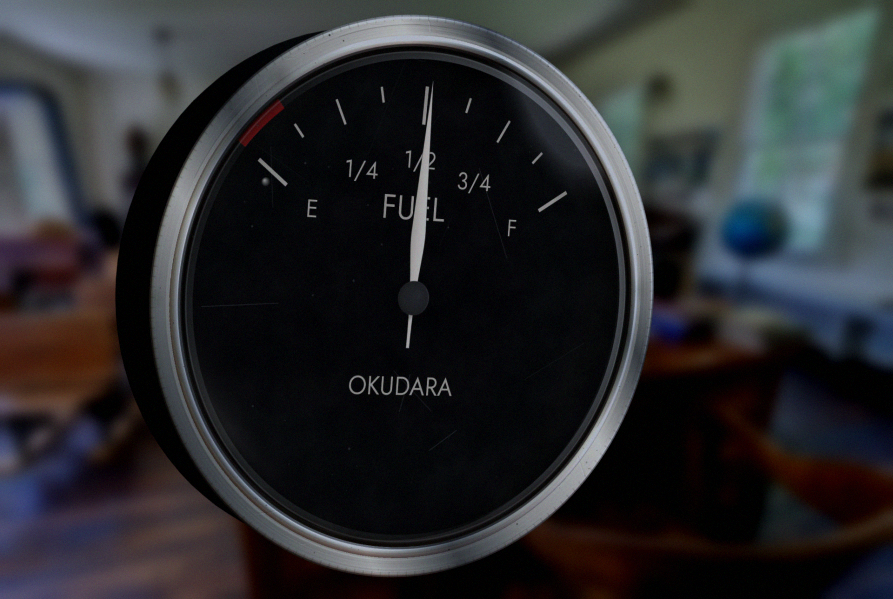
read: 0.5
